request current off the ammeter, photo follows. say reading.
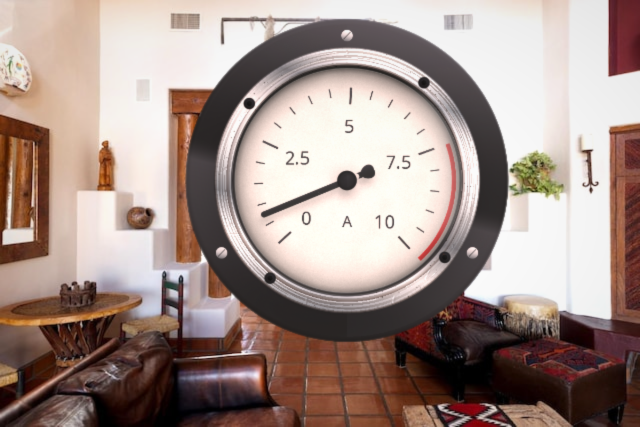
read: 0.75 A
